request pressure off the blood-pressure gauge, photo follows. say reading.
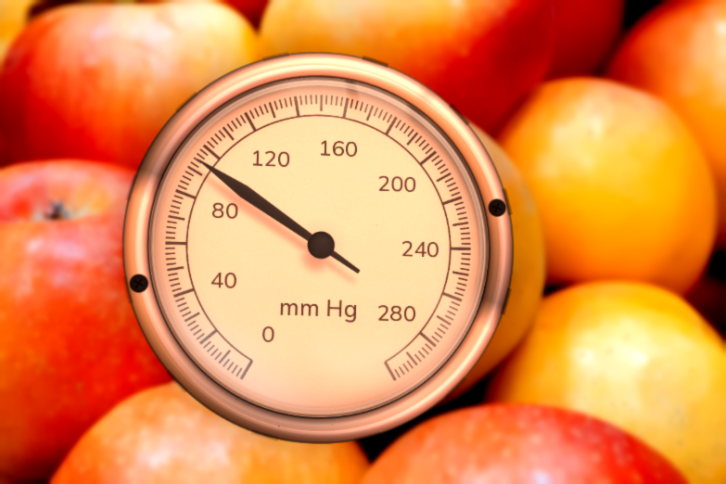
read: 94 mmHg
